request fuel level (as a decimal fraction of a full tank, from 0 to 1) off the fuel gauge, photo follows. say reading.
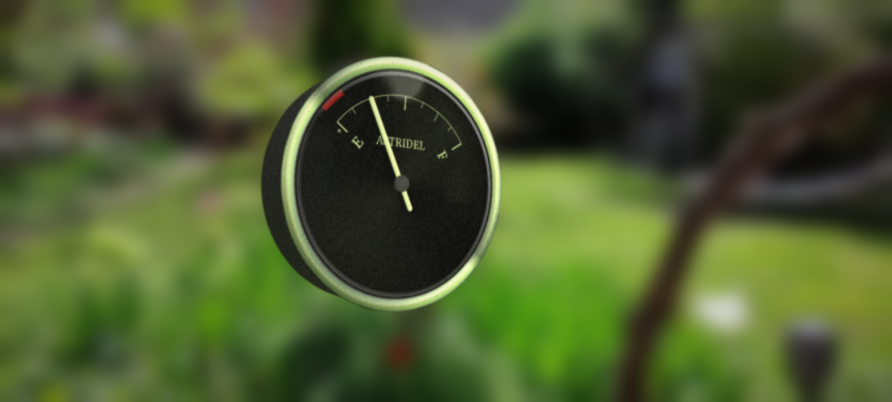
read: 0.25
